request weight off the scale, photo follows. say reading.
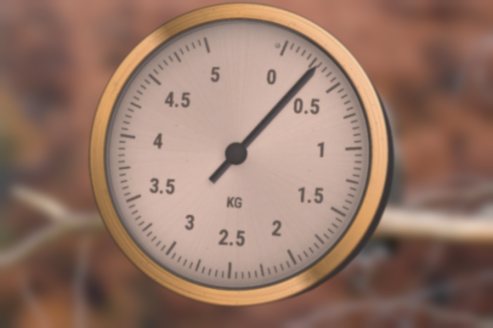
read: 0.3 kg
